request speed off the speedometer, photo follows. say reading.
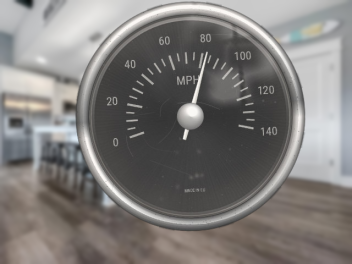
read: 82.5 mph
